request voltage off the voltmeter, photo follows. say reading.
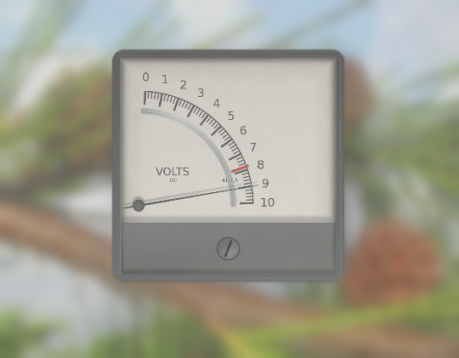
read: 9 V
